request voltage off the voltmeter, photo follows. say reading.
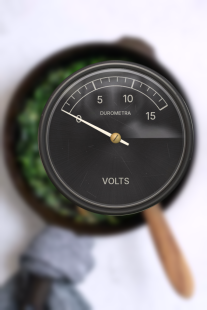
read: 0 V
